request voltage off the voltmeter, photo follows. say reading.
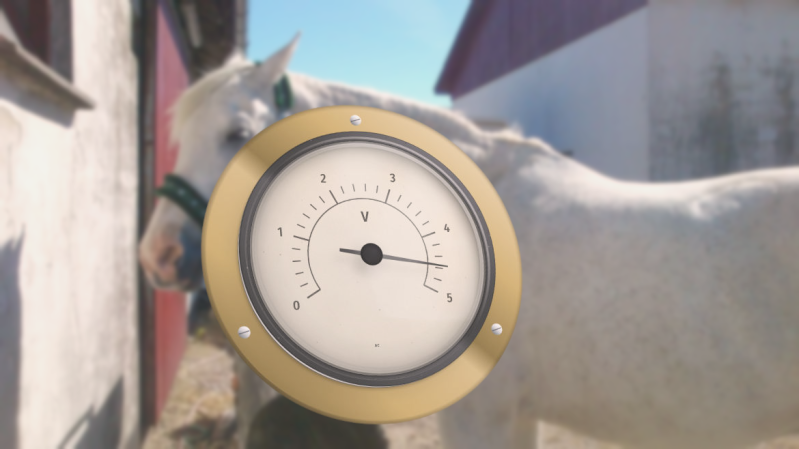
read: 4.6 V
